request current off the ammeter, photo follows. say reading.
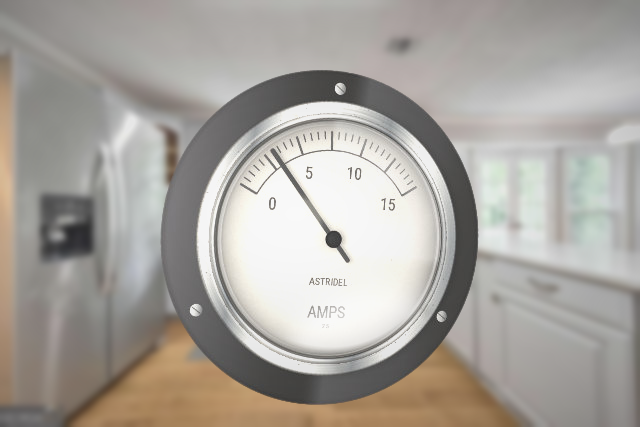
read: 3 A
